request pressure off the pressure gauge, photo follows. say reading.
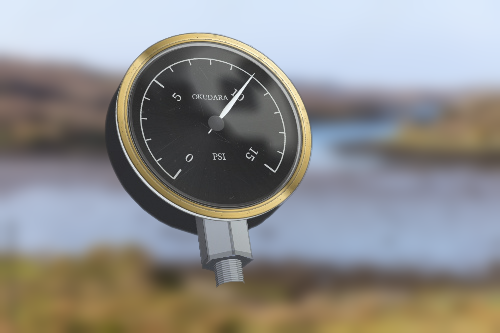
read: 10 psi
